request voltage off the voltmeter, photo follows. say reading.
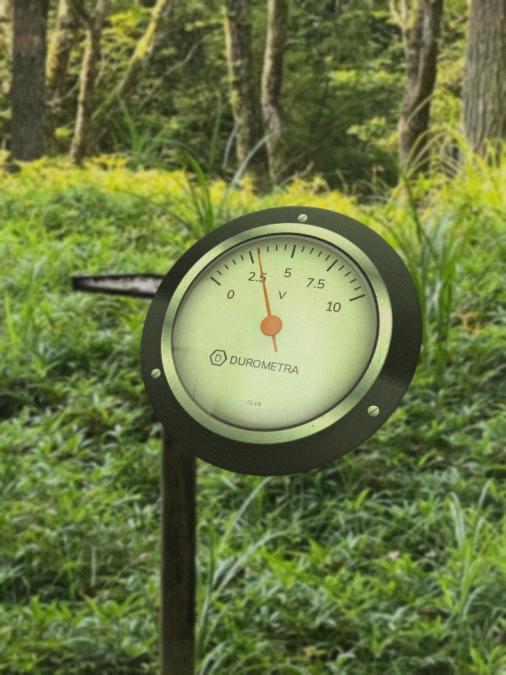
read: 3 V
